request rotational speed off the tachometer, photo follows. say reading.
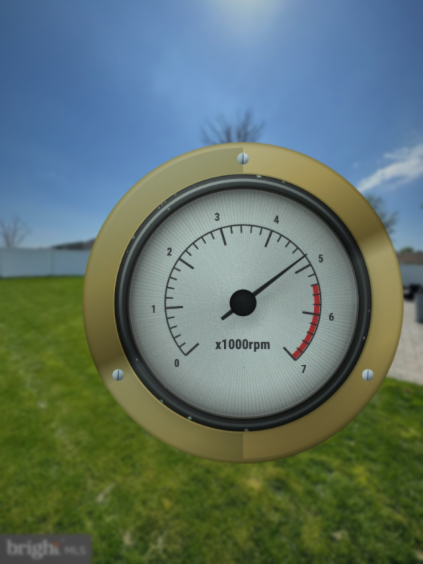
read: 4800 rpm
